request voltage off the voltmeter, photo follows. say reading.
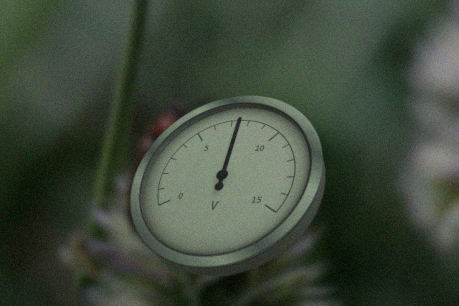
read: 7.5 V
